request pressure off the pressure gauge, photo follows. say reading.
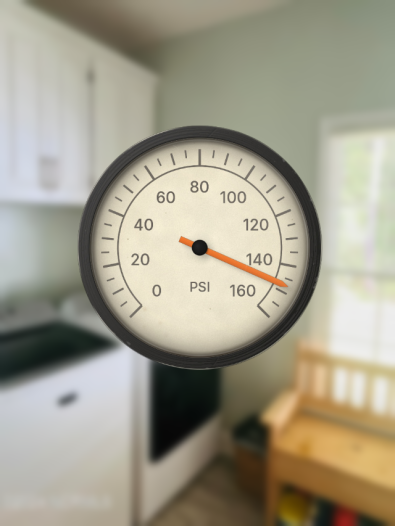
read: 147.5 psi
